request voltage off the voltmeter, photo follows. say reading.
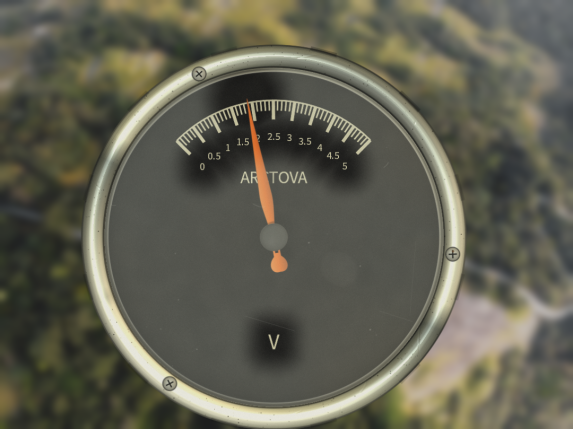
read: 1.9 V
